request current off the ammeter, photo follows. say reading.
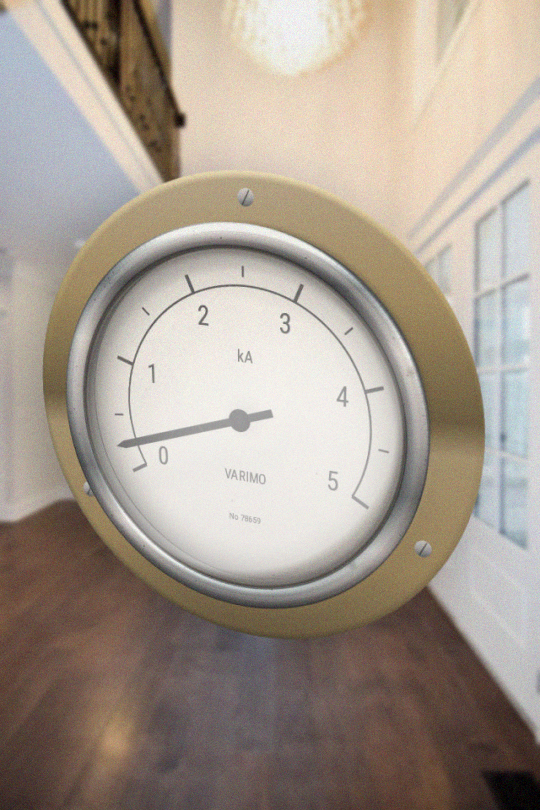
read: 0.25 kA
